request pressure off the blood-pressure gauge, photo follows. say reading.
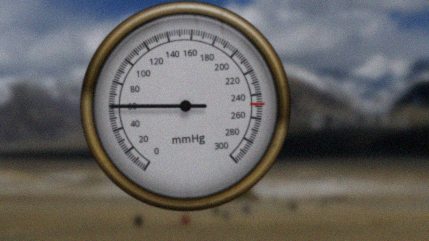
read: 60 mmHg
